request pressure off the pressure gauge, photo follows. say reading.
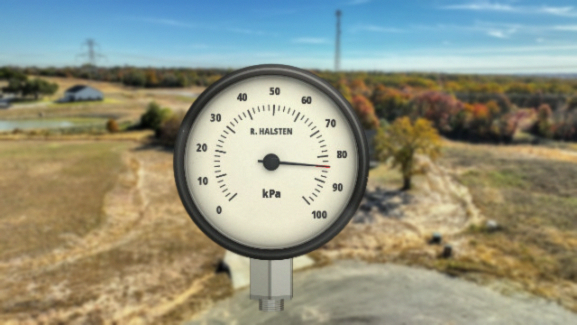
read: 84 kPa
